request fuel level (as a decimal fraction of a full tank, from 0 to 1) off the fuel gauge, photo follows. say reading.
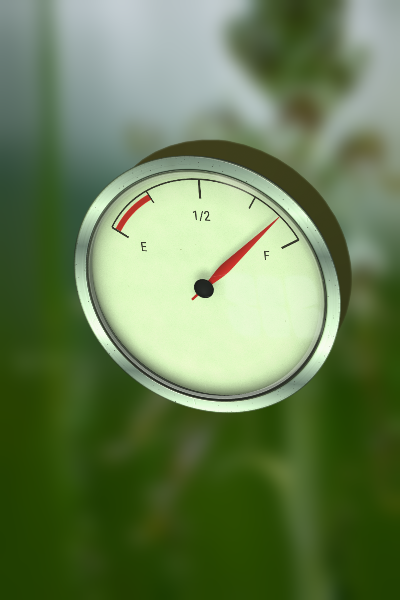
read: 0.875
